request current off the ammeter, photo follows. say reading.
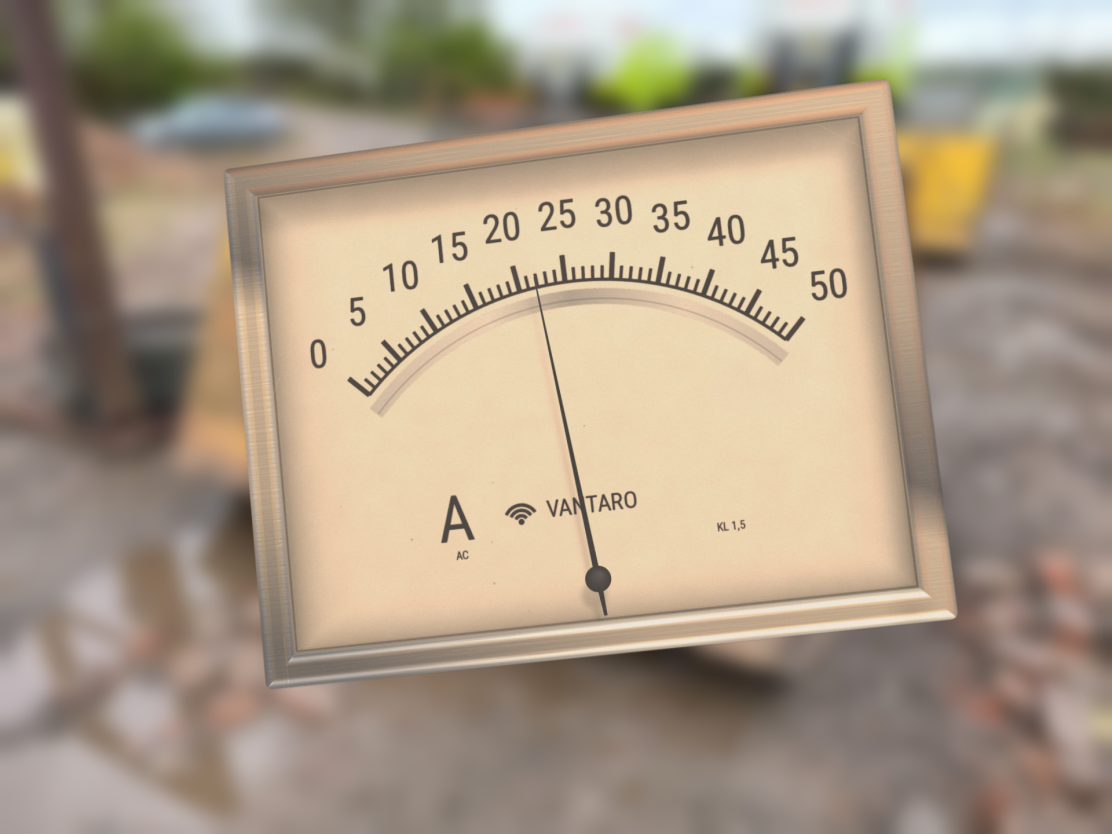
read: 22 A
